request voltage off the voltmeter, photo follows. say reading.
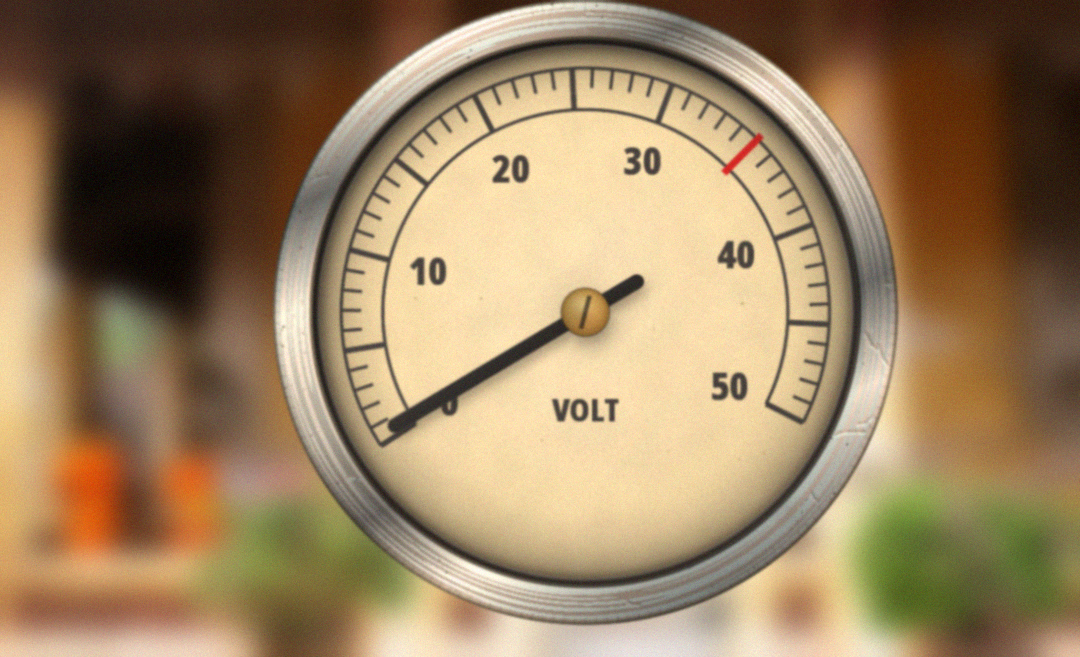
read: 0.5 V
